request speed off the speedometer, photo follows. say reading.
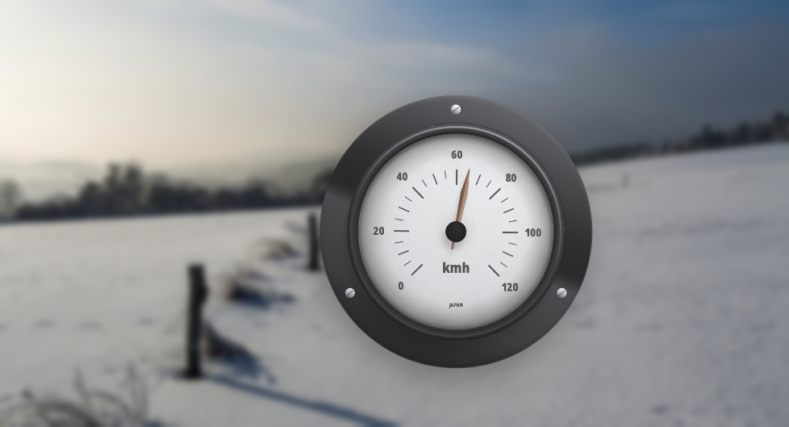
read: 65 km/h
